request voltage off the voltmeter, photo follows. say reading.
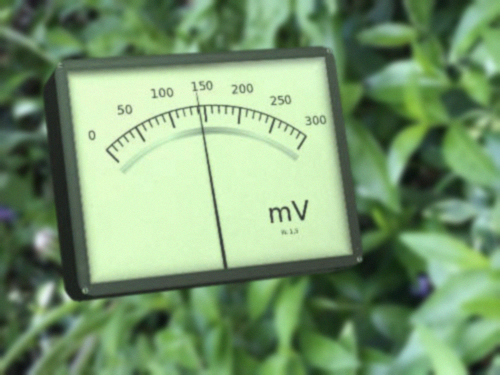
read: 140 mV
